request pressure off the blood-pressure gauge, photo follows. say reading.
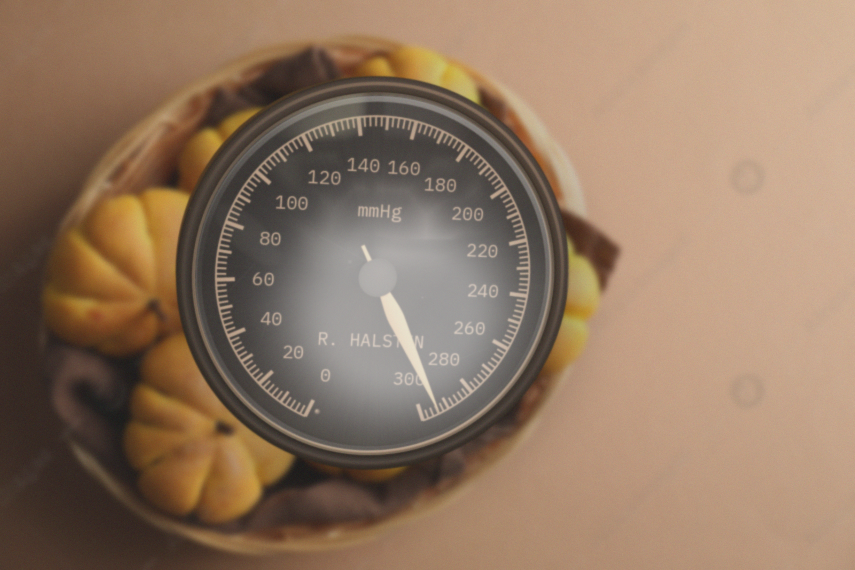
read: 294 mmHg
